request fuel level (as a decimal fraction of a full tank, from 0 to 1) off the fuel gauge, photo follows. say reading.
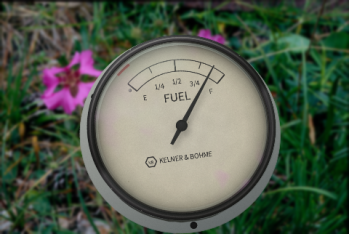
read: 0.875
